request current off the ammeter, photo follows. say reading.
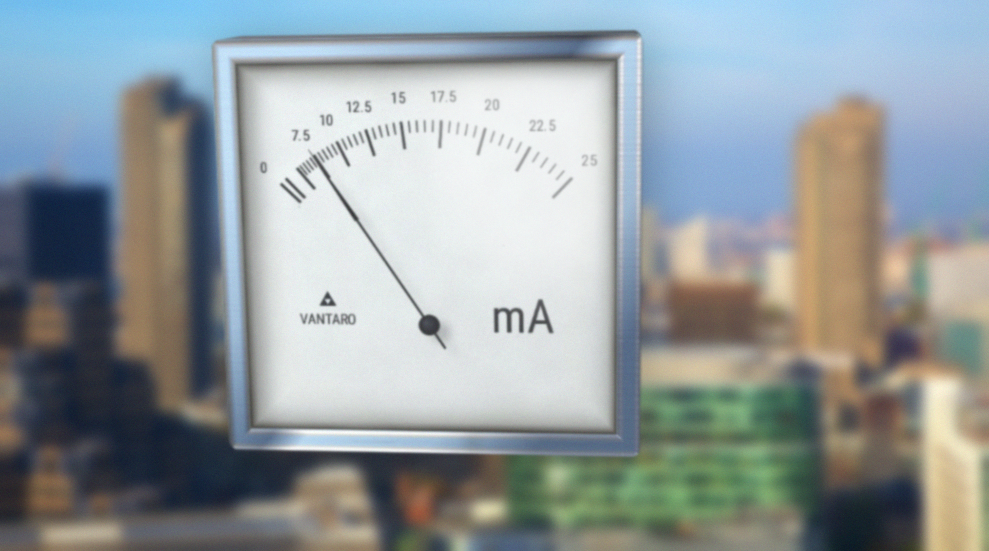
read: 7.5 mA
